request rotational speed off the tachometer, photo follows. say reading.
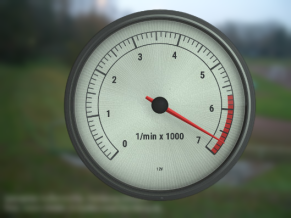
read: 6700 rpm
